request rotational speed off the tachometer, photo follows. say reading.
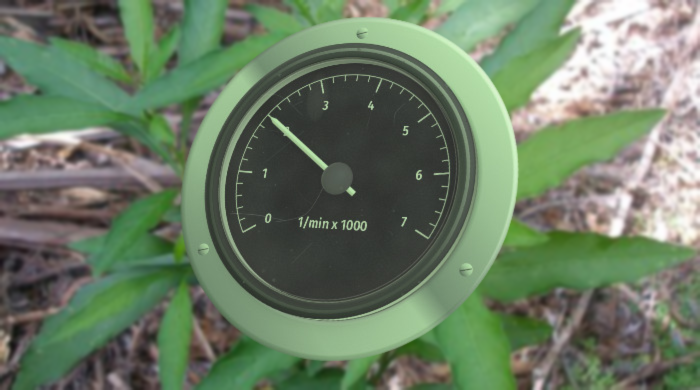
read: 2000 rpm
